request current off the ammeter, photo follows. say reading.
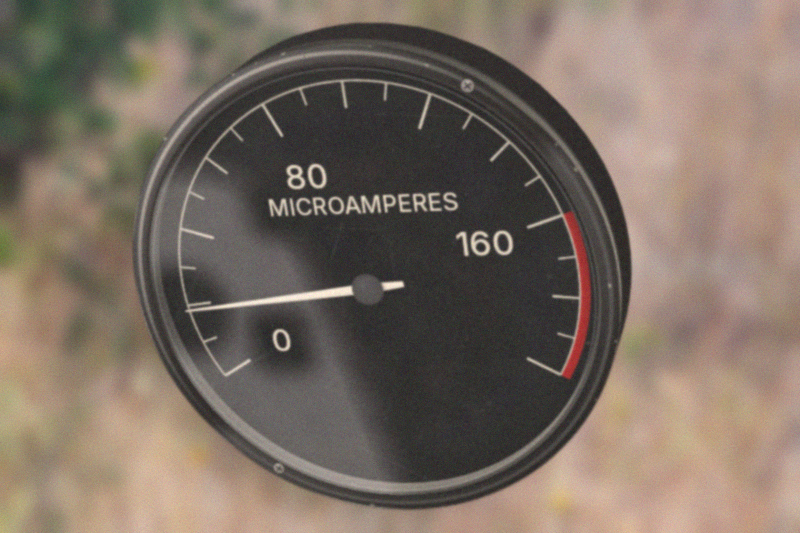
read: 20 µA
